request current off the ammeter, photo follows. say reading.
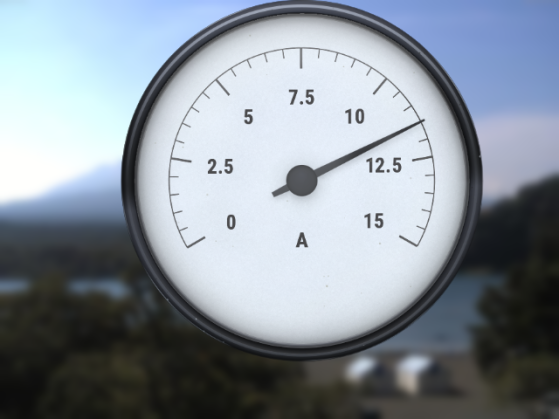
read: 11.5 A
